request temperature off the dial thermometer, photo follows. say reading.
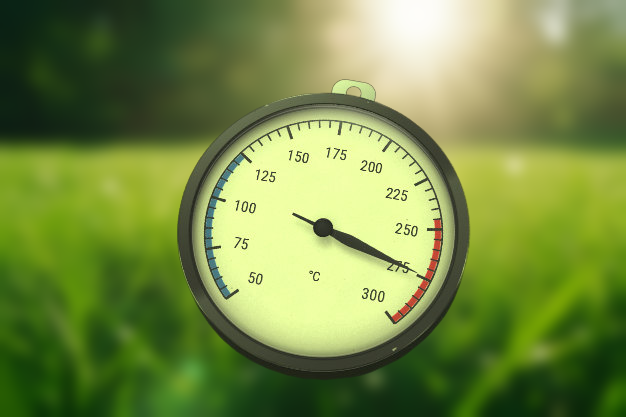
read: 275 °C
